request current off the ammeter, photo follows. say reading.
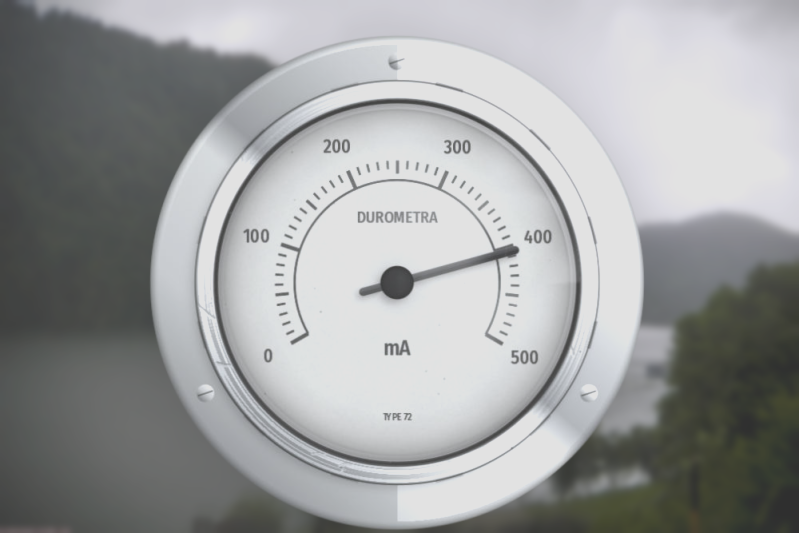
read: 405 mA
